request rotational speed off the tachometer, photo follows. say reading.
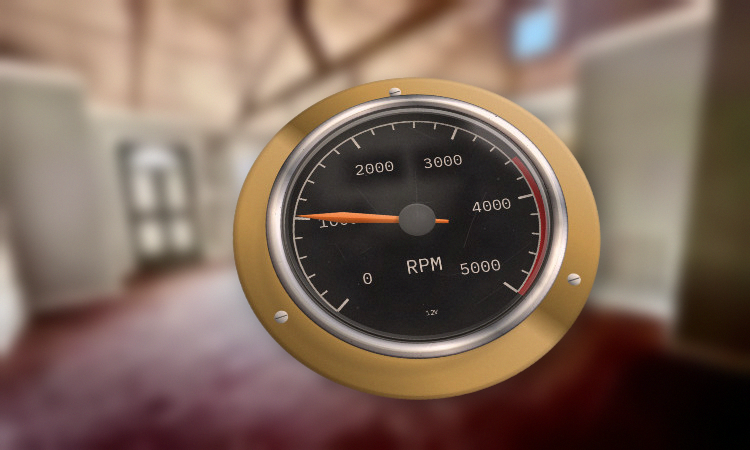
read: 1000 rpm
